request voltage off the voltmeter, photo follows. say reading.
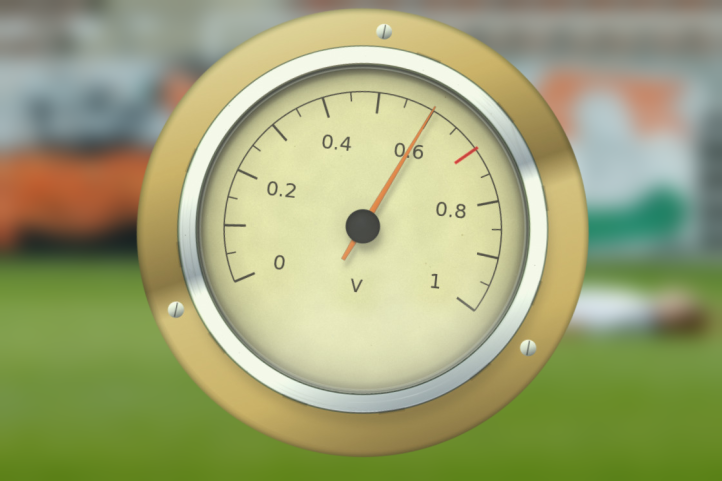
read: 0.6 V
